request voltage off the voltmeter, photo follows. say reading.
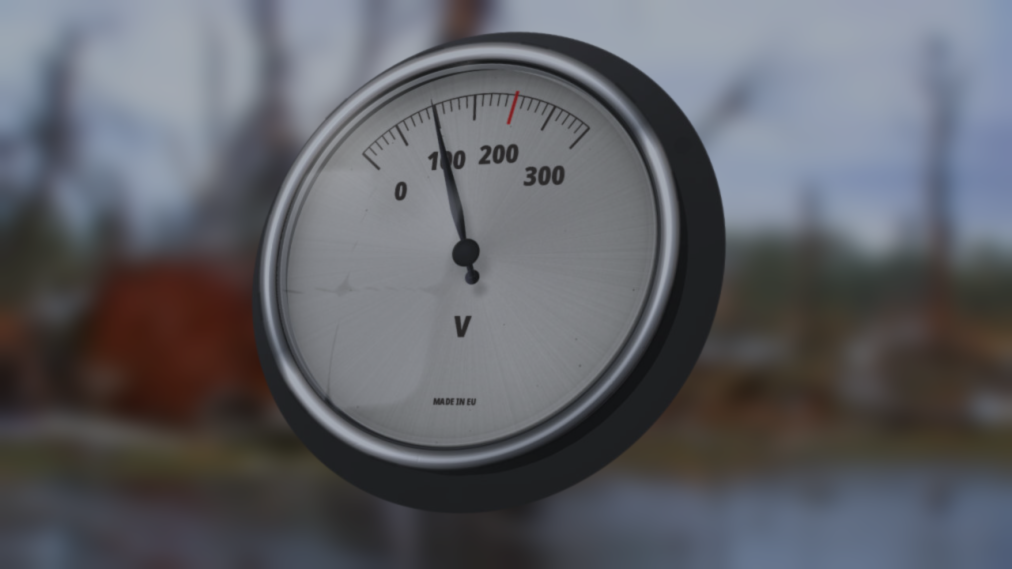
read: 100 V
